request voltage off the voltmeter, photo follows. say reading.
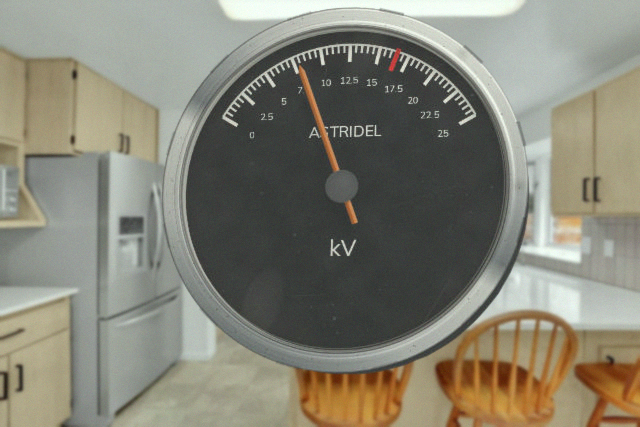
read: 8 kV
